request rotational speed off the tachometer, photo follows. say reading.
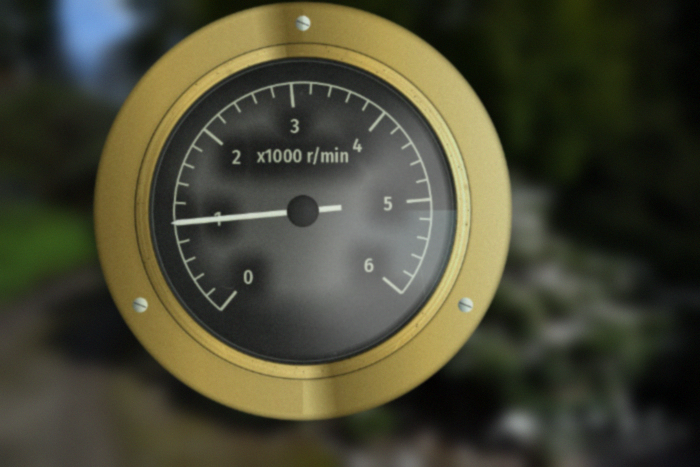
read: 1000 rpm
